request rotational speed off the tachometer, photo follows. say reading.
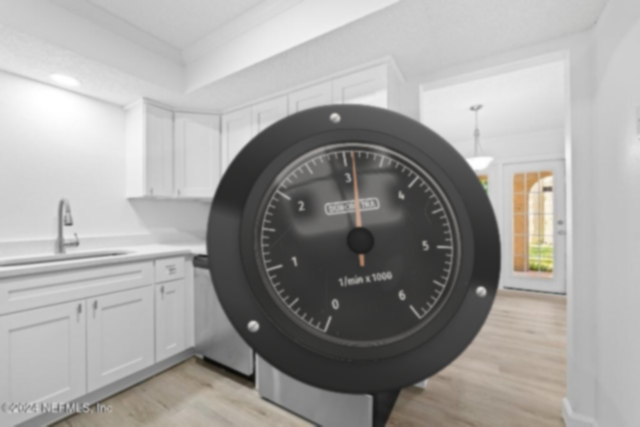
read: 3100 rpm
